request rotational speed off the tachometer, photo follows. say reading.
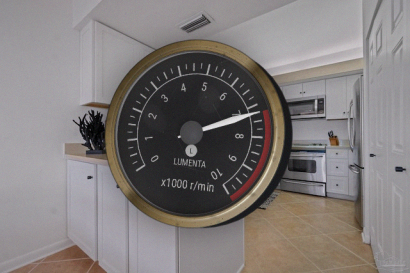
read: 7250 rpm
